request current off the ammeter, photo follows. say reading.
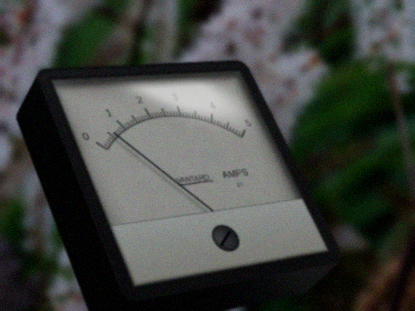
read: 0.5 A
